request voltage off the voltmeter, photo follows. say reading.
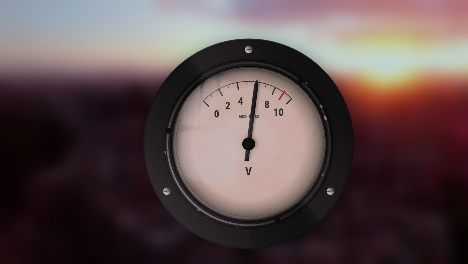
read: 6 V
